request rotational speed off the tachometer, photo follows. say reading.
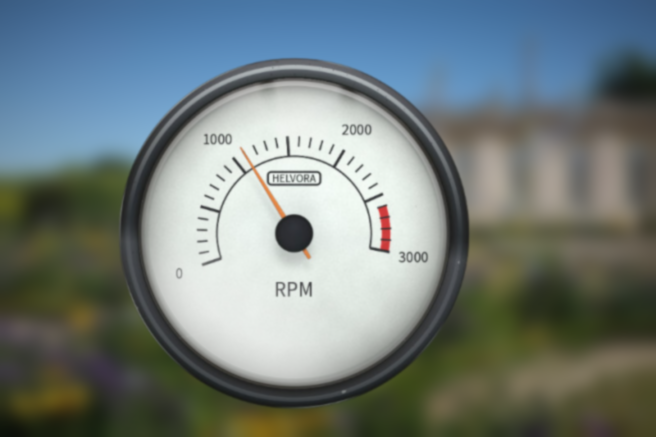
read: 1100 rpm
